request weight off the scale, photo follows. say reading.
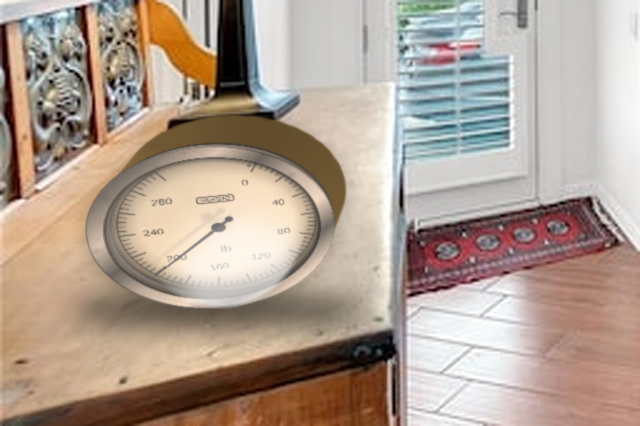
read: 200 lb
